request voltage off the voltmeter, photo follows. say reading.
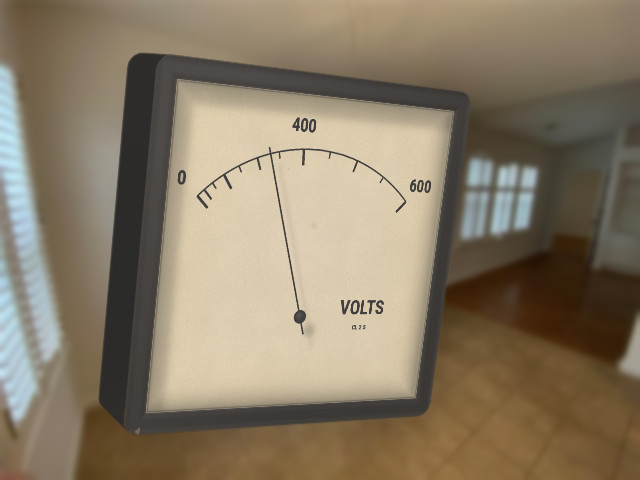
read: 325 V
